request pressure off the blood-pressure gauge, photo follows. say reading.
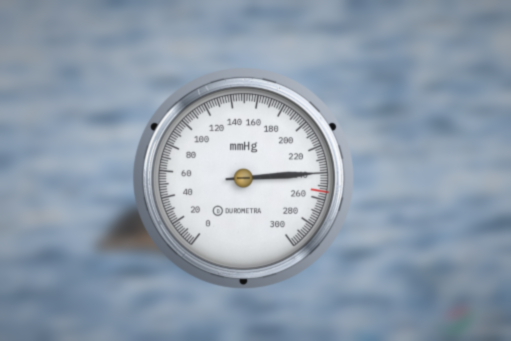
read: 240 mmHg
